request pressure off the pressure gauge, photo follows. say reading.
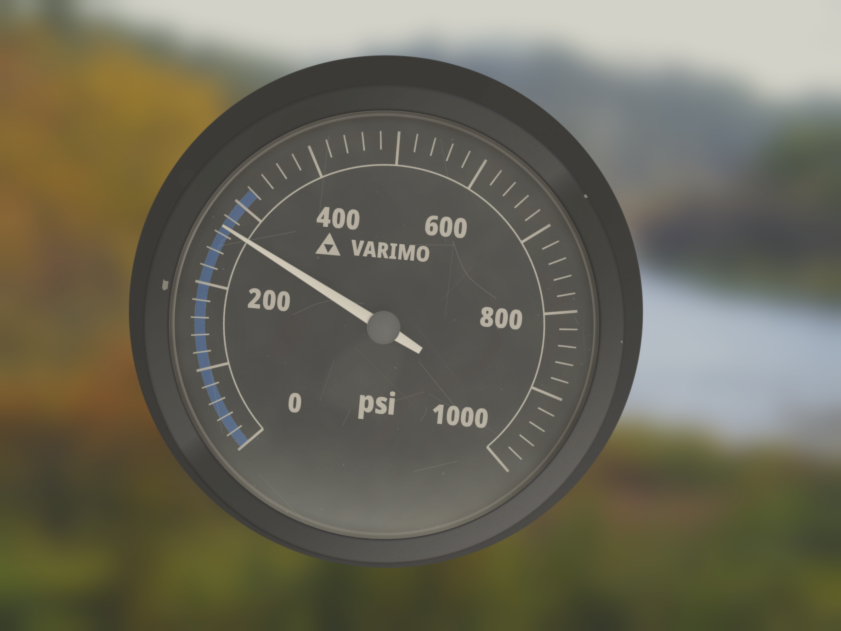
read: 270 psi
